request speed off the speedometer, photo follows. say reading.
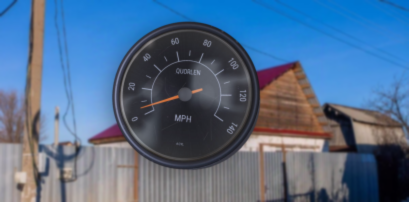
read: 5 mph
